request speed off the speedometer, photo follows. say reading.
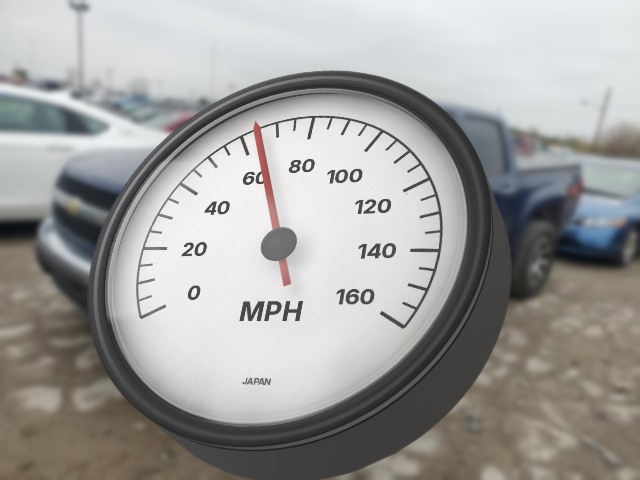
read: 65 mph
